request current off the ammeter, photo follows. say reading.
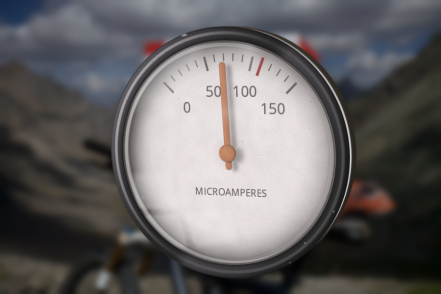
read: 70 µA
